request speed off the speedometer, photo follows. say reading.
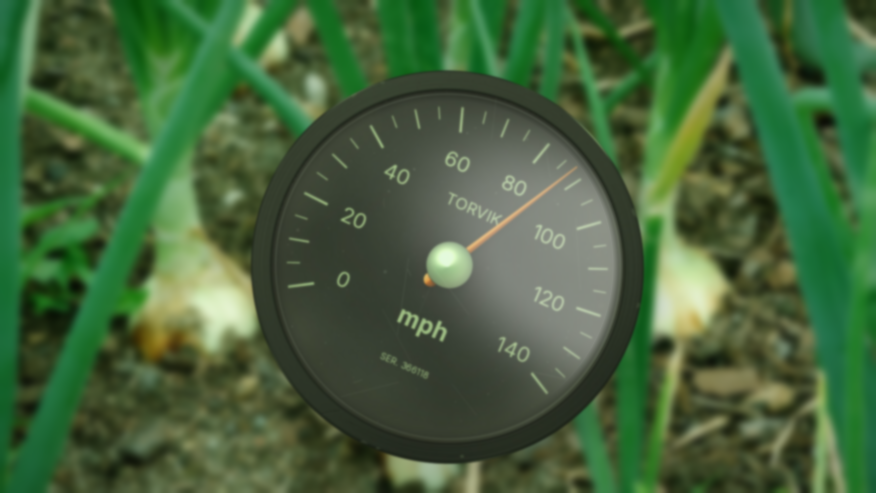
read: 87.5 mph
